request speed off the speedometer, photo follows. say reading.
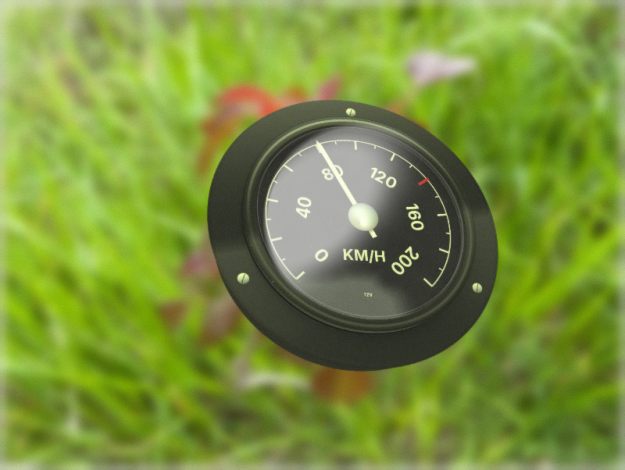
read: 80 km/h
